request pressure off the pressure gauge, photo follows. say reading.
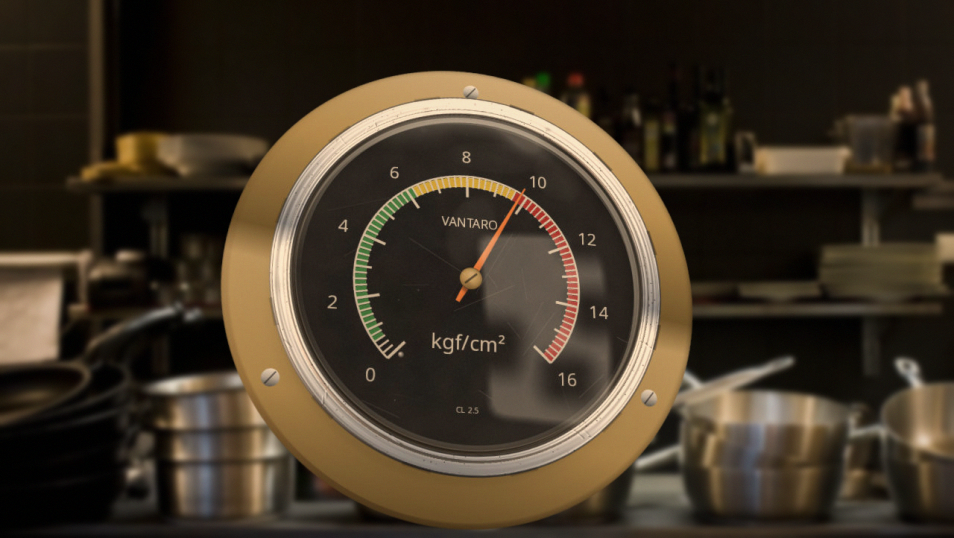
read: 9.8 kg/cm²
